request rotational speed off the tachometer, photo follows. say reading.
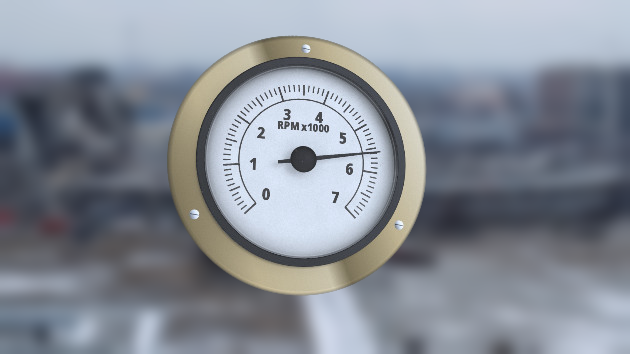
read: 5600 rpm
